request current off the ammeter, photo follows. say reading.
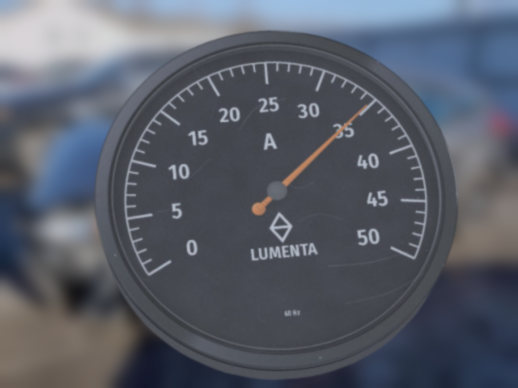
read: 35 A
